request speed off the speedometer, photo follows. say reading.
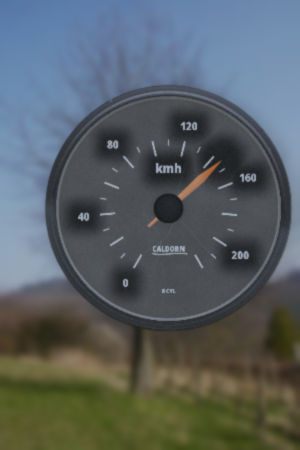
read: 145 km/h
